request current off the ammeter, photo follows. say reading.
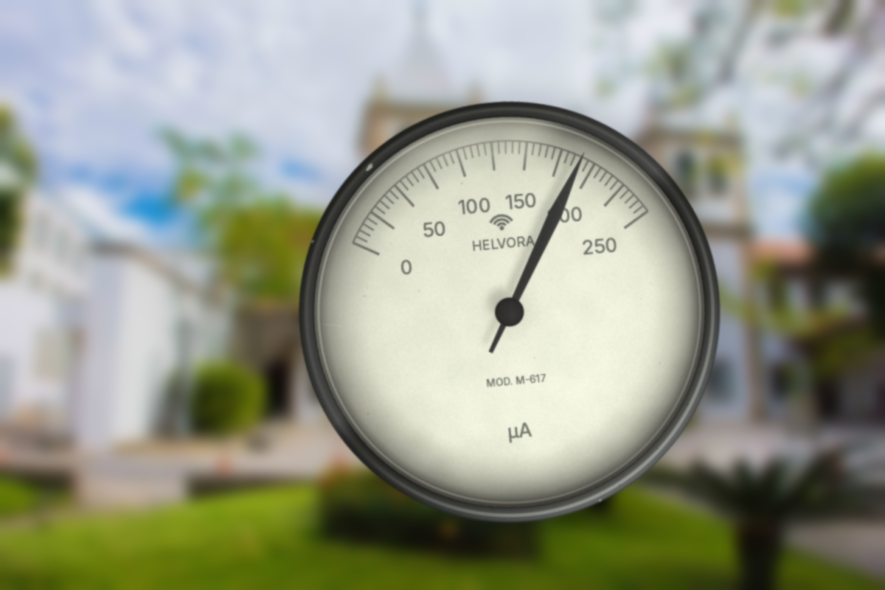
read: 190 µA
